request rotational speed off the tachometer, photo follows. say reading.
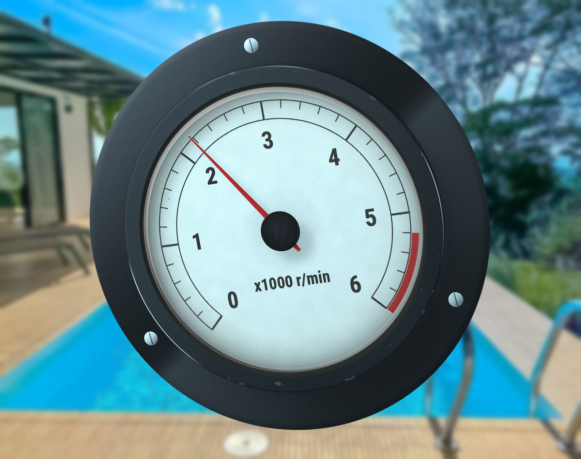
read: 2200 rpm
